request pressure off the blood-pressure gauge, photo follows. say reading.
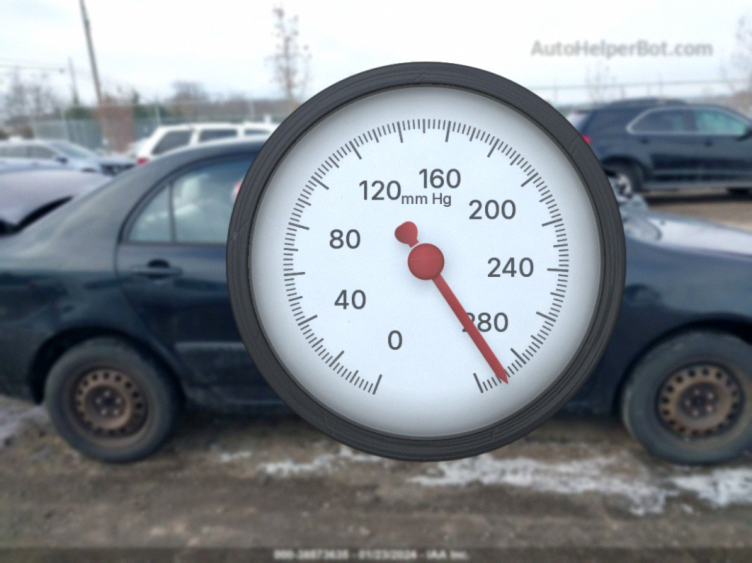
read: 290 mmHg
